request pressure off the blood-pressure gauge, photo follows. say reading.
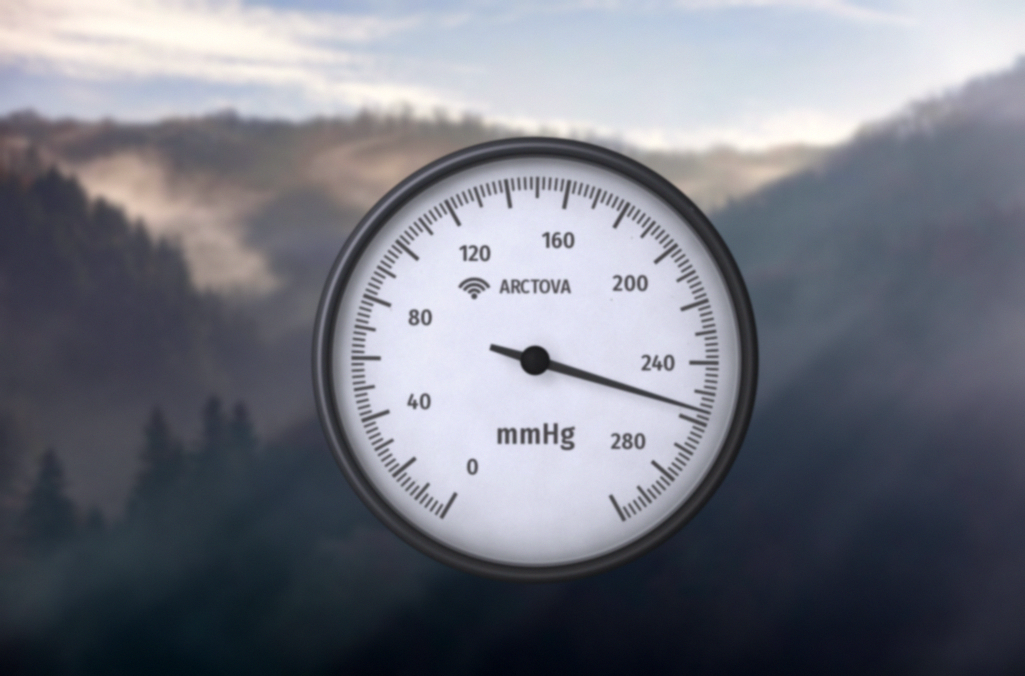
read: 256 mmHg
